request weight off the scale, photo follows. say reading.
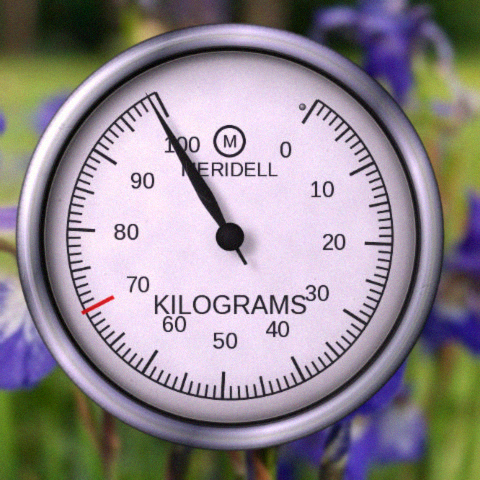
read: 99 kg
